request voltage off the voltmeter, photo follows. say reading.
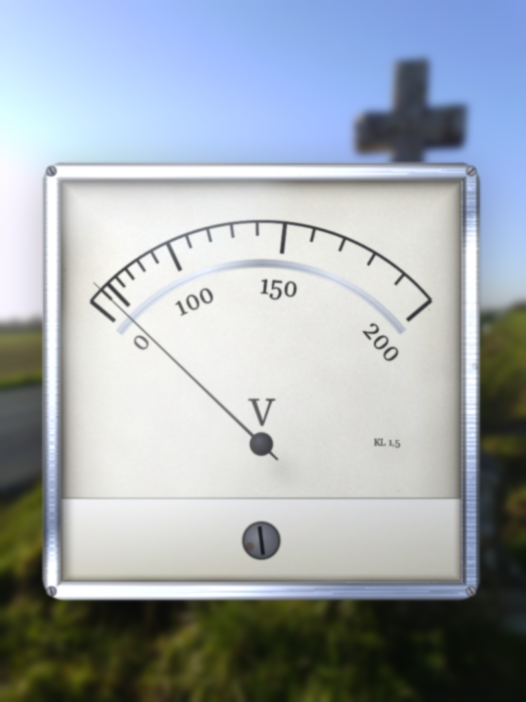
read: 40 V
